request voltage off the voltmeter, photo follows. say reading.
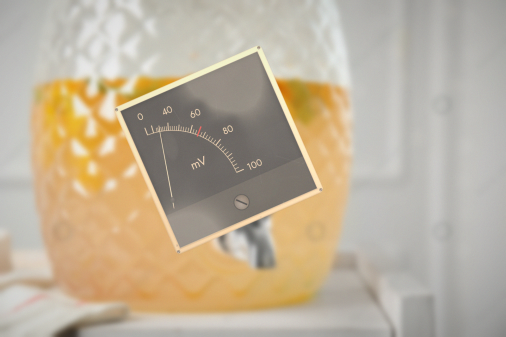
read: 30 mV
